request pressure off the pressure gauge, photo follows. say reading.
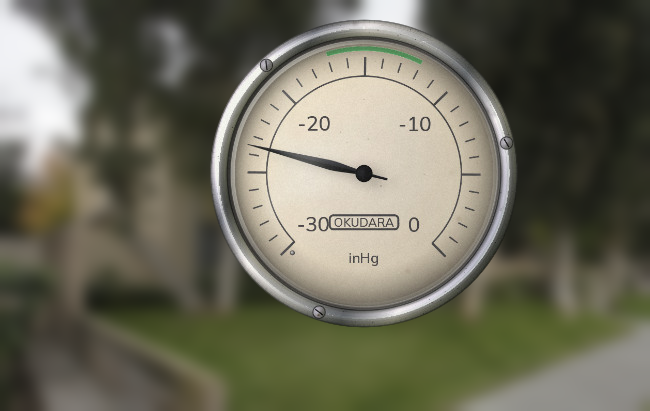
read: -23.5 inHg
